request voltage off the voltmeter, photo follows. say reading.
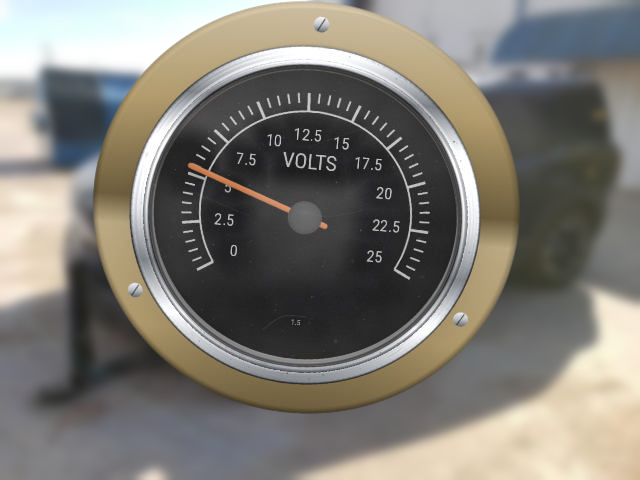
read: 5.5 V
